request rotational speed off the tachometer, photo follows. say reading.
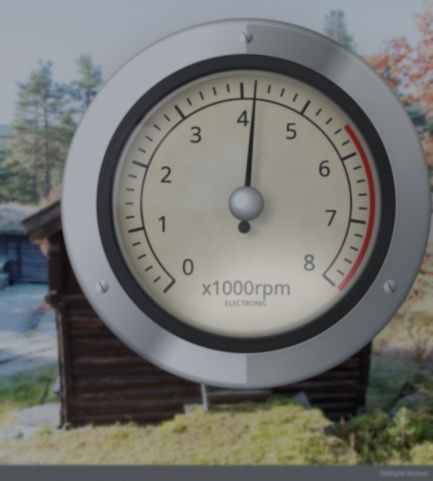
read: 4200 rpm
